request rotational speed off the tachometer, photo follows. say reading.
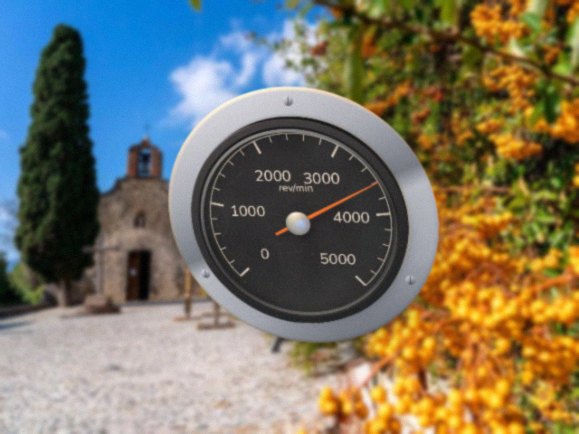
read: 3600 rpm
